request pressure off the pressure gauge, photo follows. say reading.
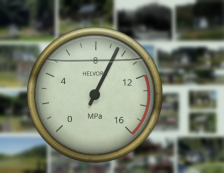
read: 9.5 MPa
